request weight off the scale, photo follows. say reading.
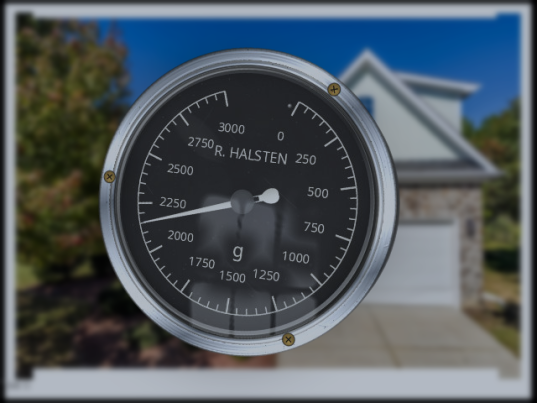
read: 2150 g
